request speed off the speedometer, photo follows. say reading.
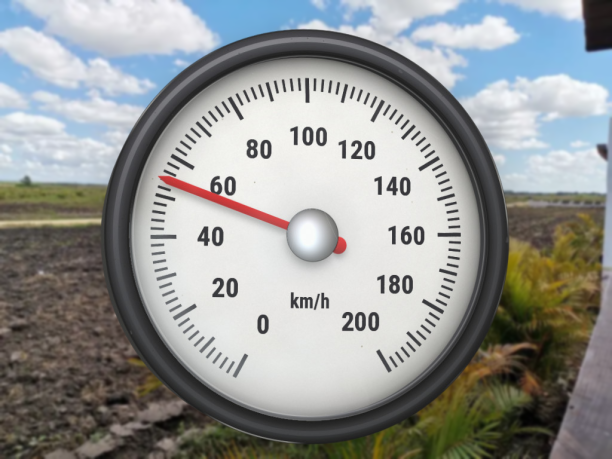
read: 54 km/h
